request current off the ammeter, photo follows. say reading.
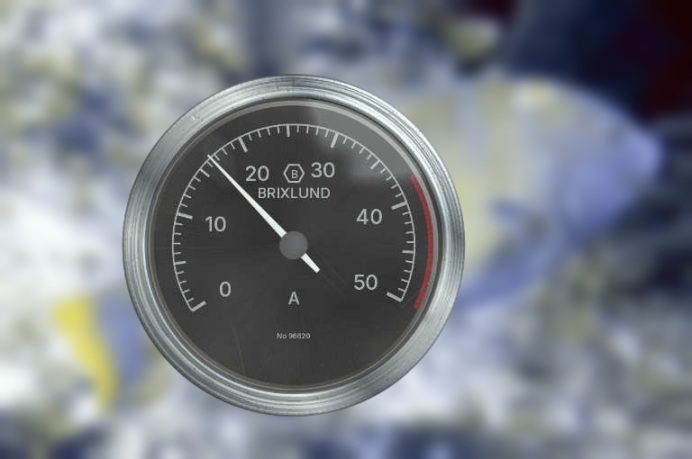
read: 16.5 A
